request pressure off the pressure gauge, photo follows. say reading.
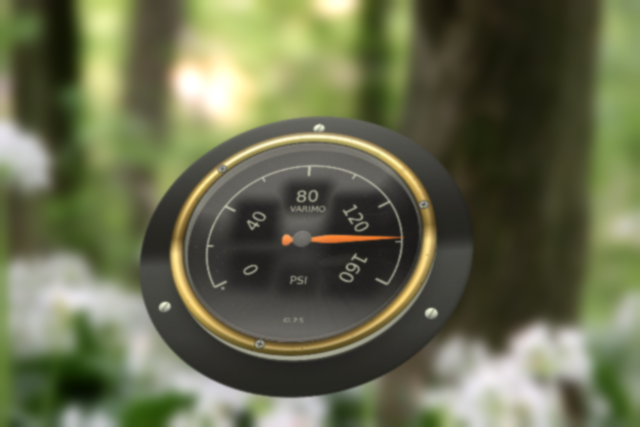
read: 140 psi
